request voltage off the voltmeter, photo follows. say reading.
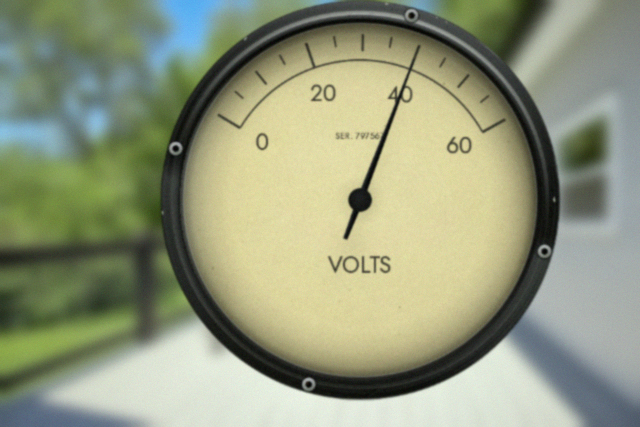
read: 40 V
